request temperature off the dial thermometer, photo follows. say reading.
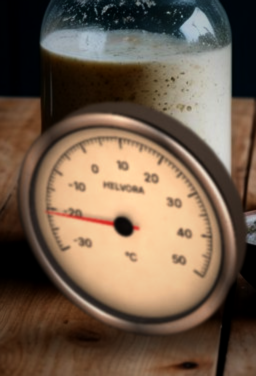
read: -20 °C
